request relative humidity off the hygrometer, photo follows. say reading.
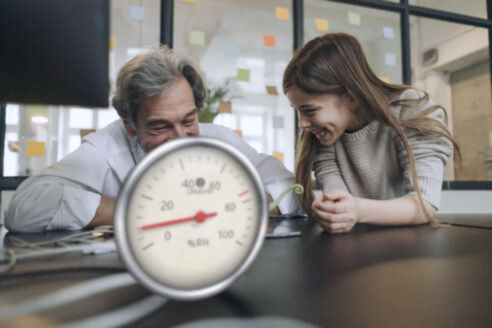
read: 8 %
